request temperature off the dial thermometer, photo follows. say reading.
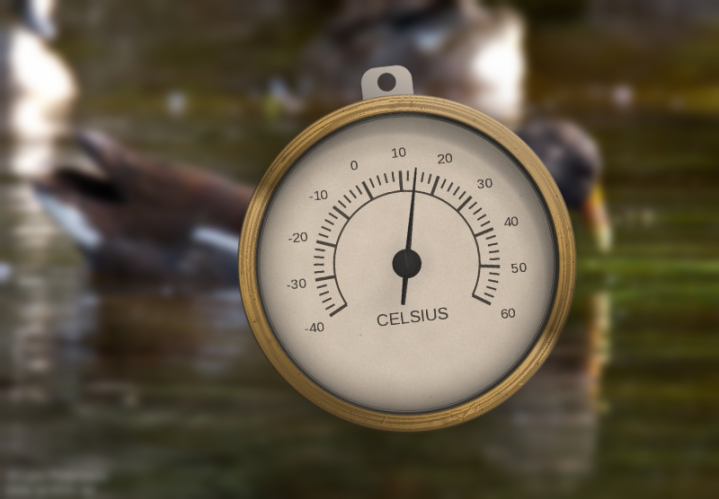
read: 14 °C
